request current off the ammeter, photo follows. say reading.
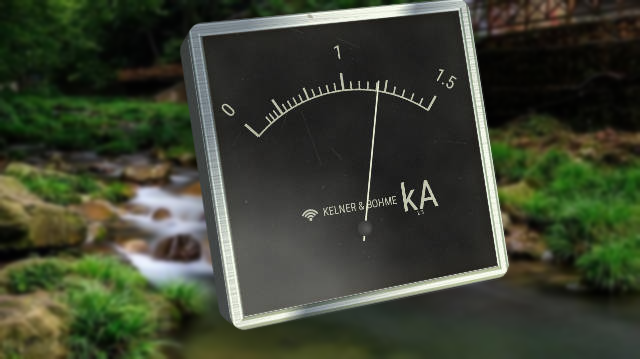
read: 1.2 kA
